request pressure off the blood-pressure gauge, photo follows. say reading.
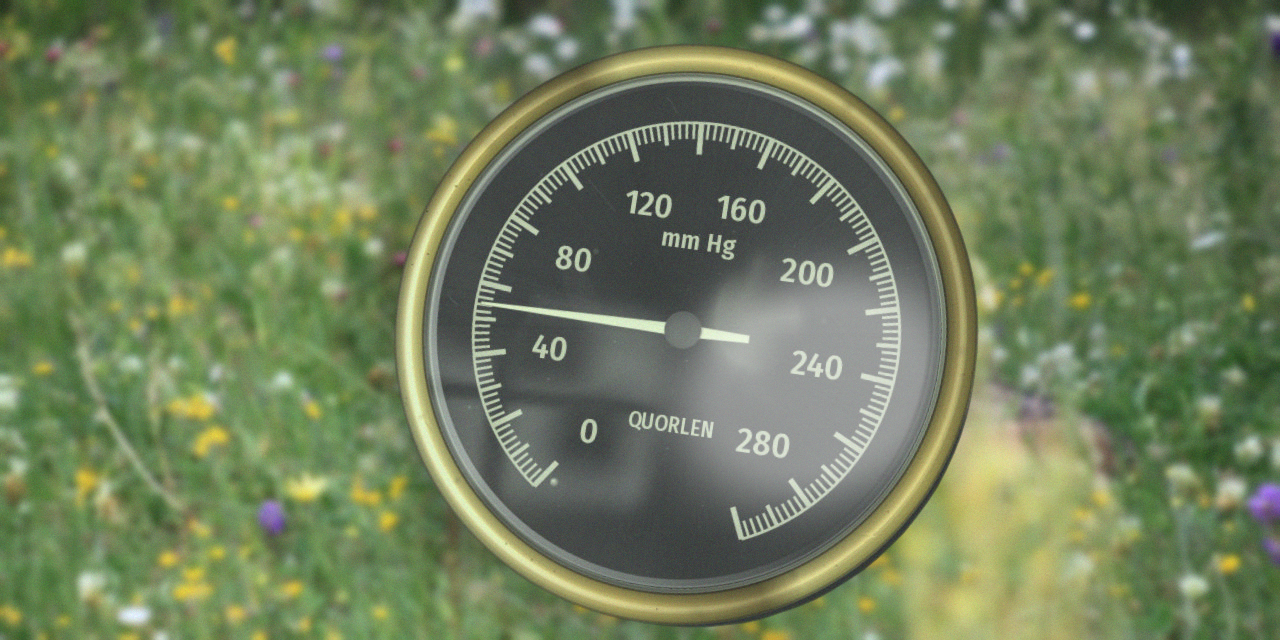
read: 54 mmHg
